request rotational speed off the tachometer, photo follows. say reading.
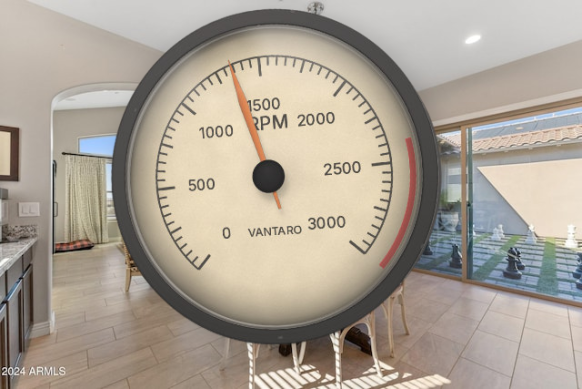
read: 1350 rpm
